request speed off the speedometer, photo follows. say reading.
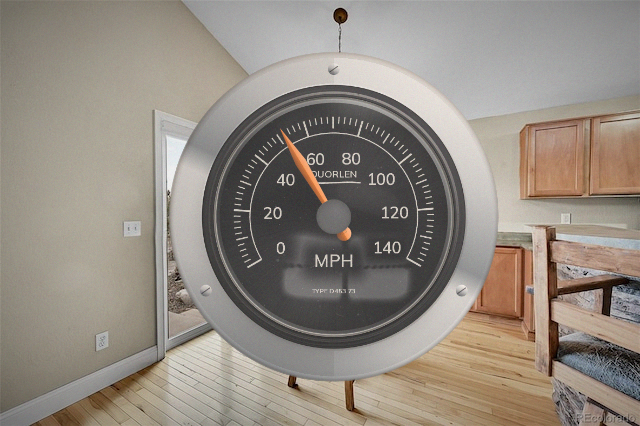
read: 52 mph
